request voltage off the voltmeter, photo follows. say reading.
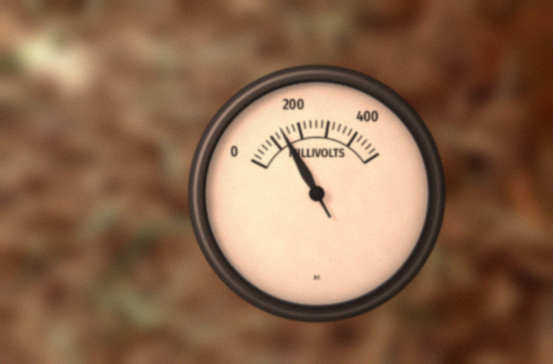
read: 140 mV
